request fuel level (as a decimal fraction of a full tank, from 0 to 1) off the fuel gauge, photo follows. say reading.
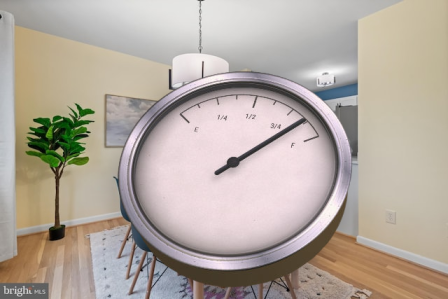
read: 0.875
